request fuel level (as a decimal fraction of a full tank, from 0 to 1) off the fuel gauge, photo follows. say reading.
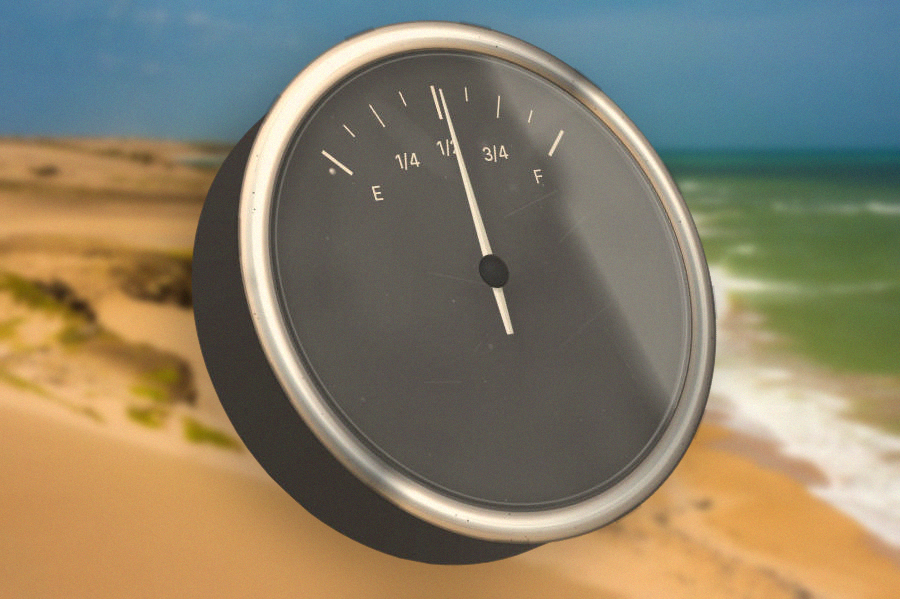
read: 0.5
